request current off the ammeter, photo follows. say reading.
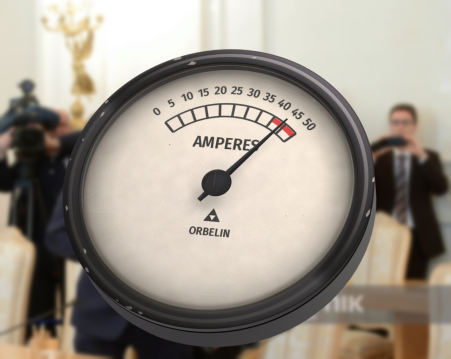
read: 45 A
